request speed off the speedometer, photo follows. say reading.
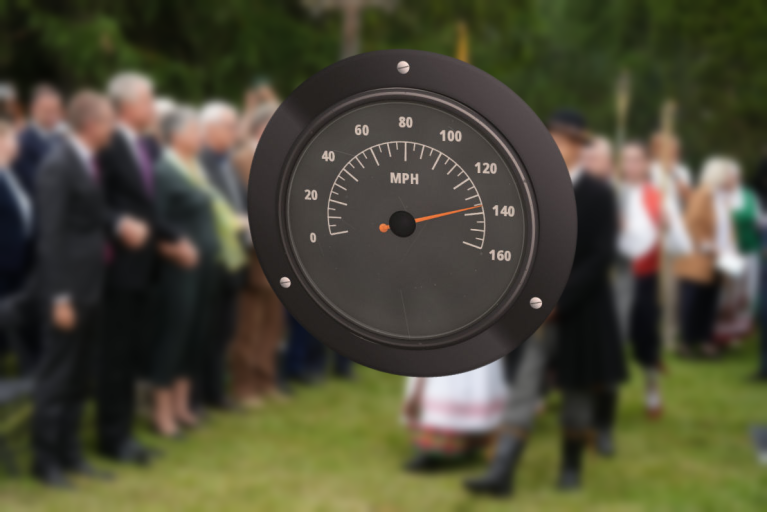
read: 135 mph
